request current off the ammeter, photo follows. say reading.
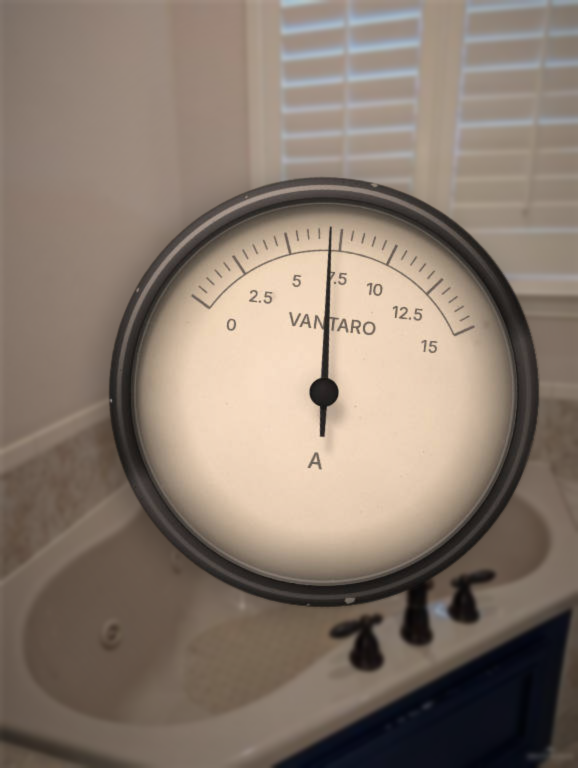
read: 7 A
